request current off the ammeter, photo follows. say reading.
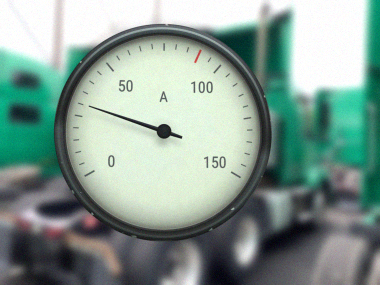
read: 30 A
